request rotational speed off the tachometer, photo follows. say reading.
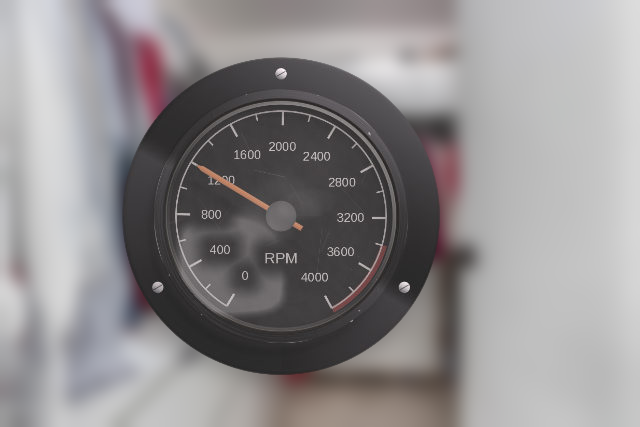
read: 1200 rpm
